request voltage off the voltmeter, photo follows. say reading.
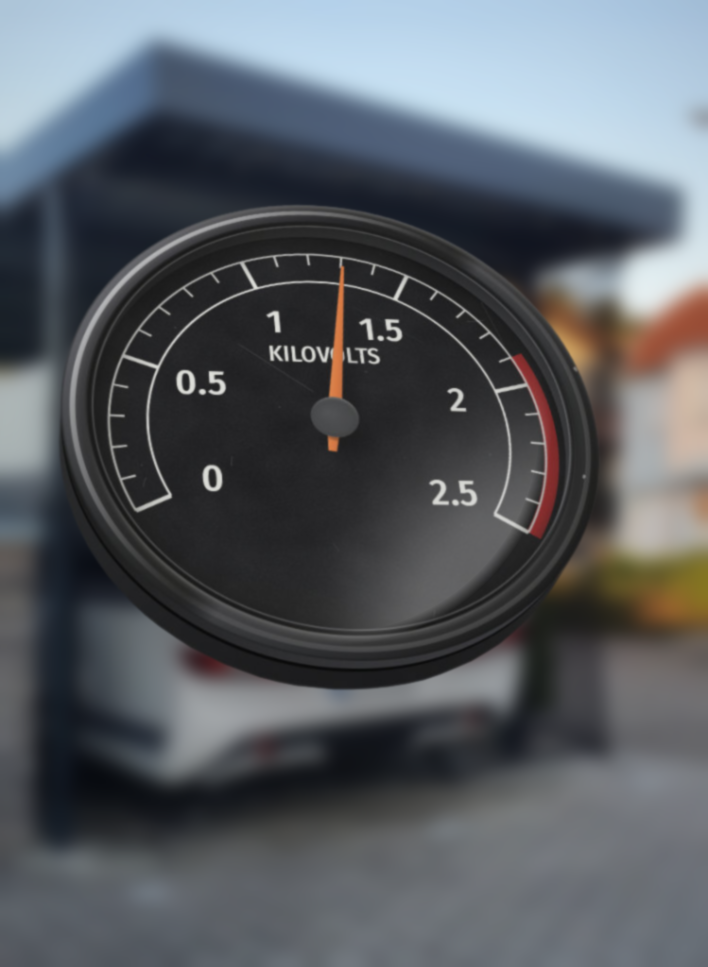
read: 1.3 kV
